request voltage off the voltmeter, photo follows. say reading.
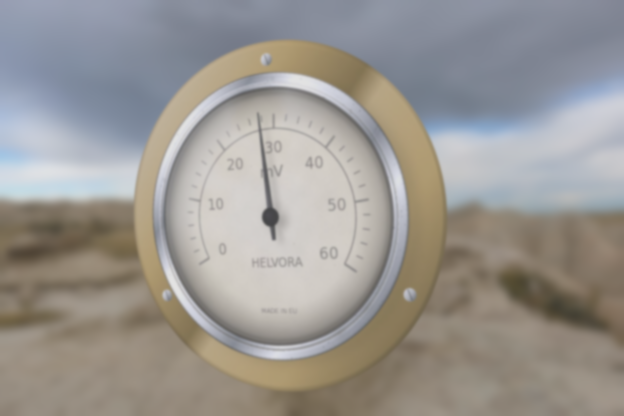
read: 28 mV
